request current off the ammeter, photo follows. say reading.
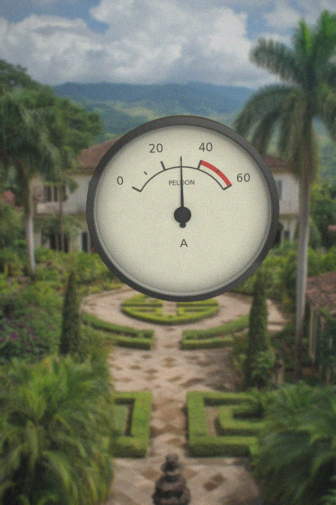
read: 30 A
